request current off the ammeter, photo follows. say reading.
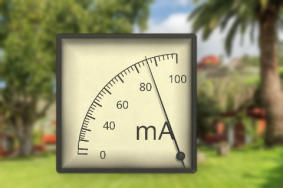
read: 86 mA
